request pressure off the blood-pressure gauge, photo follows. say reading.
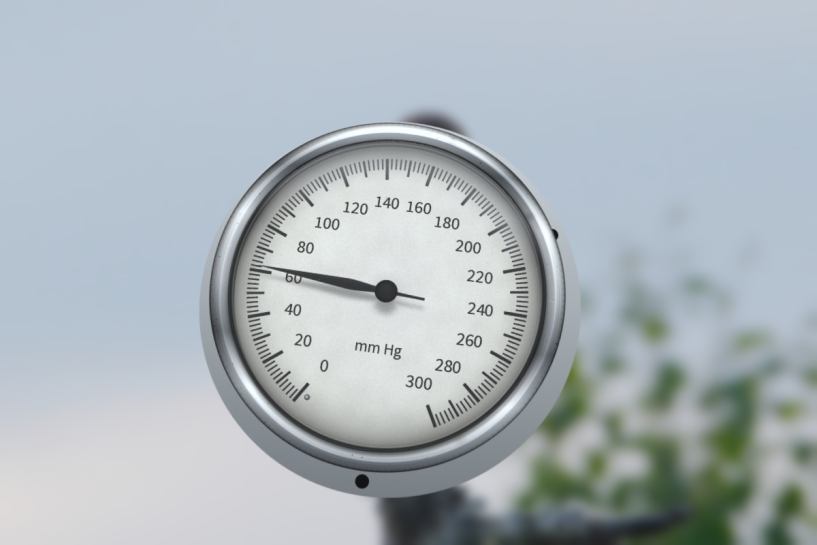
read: 62 mmHg
